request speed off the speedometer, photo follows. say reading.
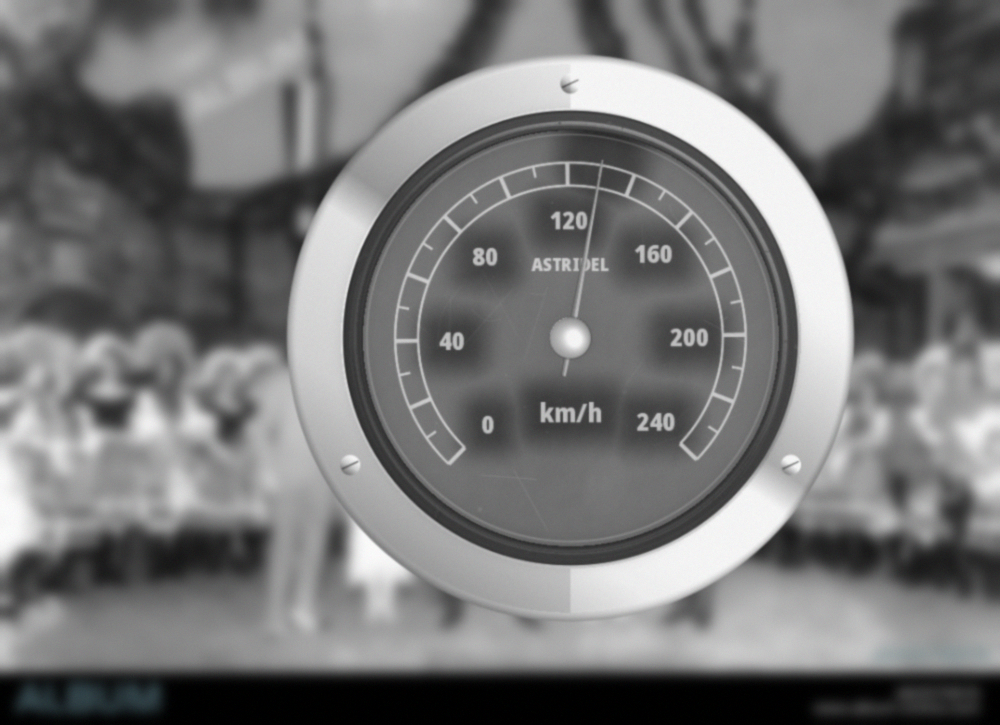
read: 130 km/h
